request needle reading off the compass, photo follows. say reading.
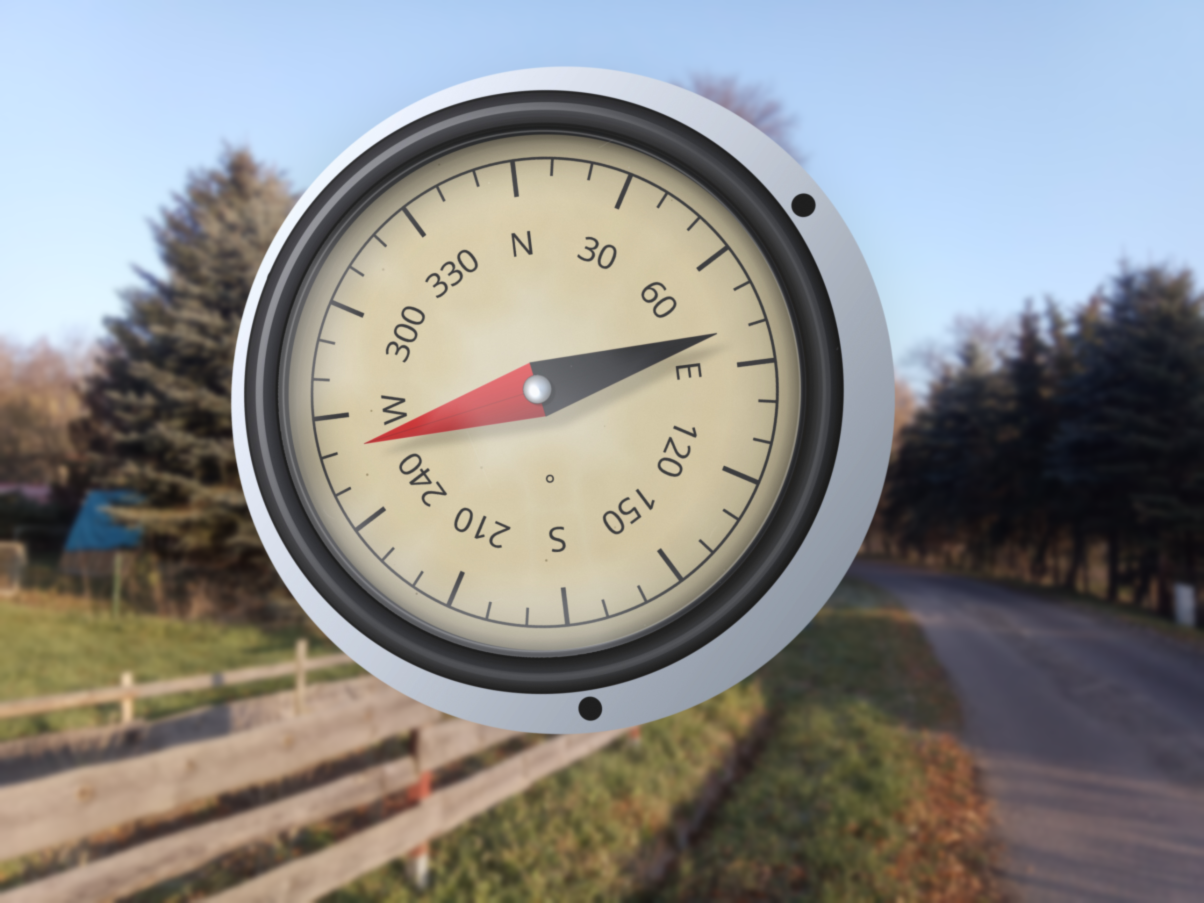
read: 260 °
